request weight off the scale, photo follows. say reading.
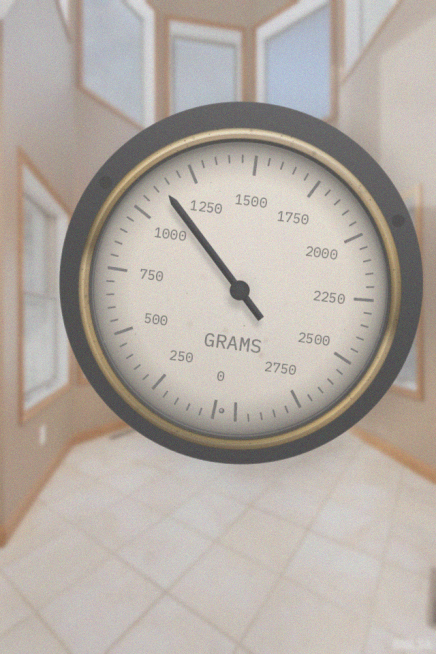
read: 1125 g
